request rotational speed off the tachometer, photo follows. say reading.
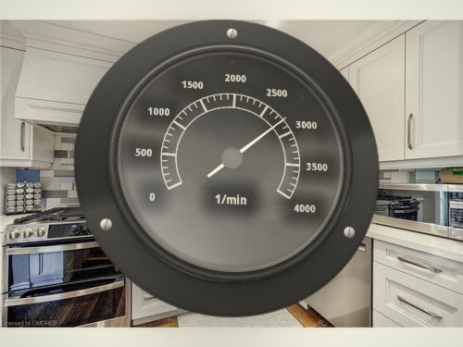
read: 2800 rpm
